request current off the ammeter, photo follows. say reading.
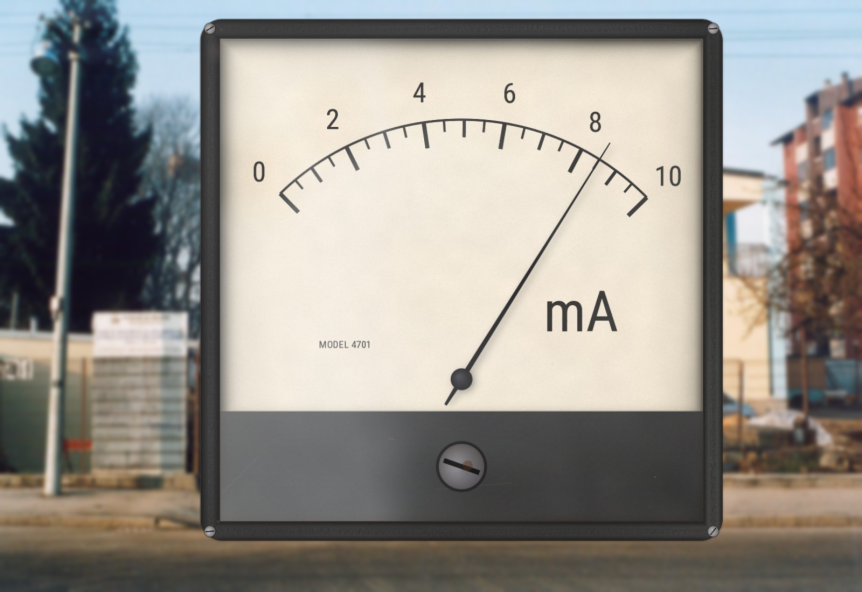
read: 8.5 mA
